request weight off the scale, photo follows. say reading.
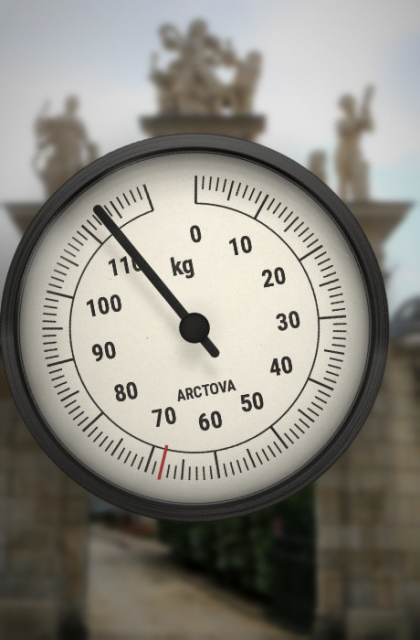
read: 113 kg
